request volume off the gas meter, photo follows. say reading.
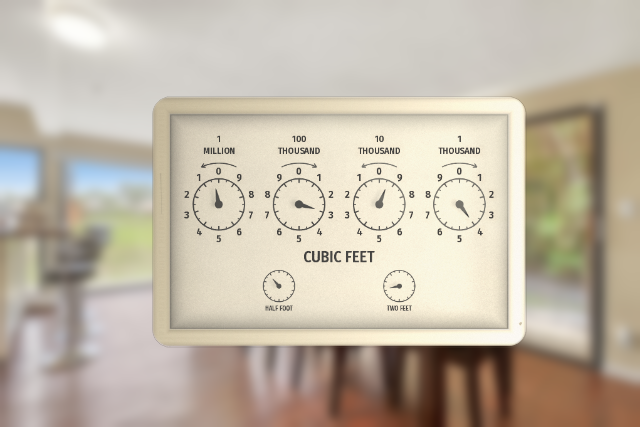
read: 29400 ft³
